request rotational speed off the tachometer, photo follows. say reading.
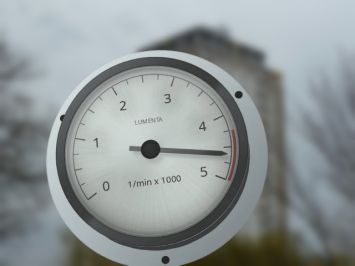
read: 4625 rpm
